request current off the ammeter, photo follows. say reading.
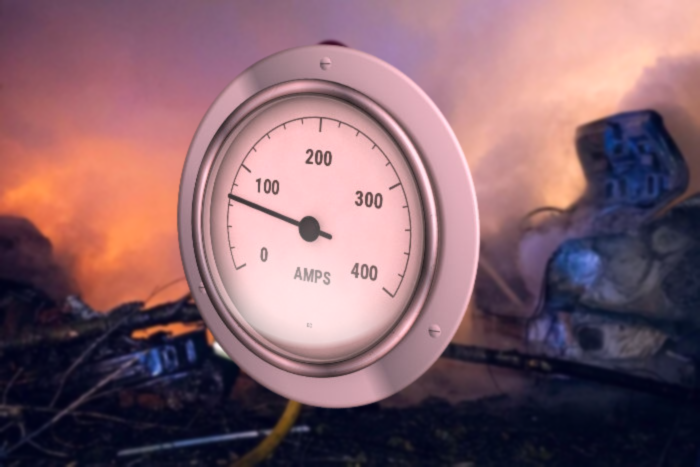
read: 70 A
